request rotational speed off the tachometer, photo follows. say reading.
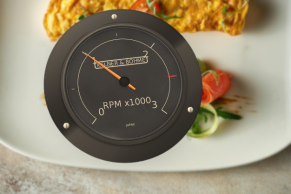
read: 1000 rpm
